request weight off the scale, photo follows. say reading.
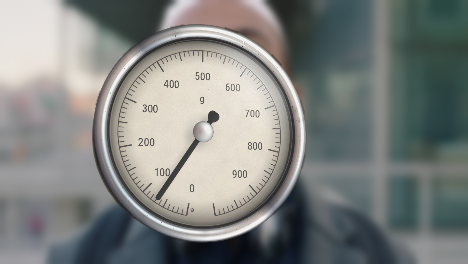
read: 70 g
